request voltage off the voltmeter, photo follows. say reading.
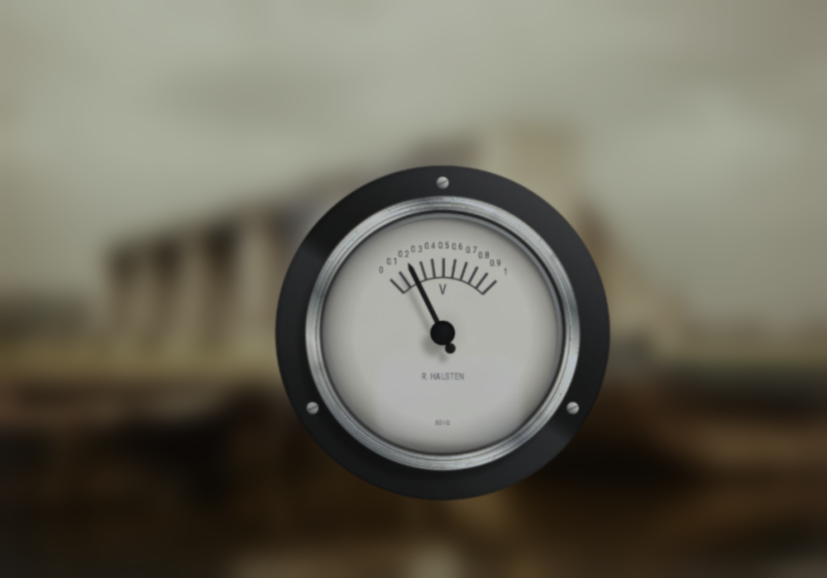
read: 0.2 V
